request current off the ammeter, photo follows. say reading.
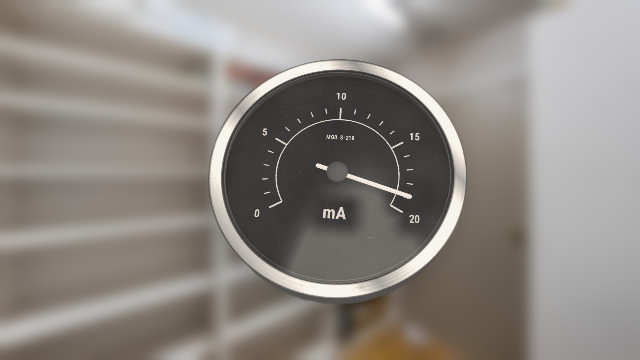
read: 19 mA
